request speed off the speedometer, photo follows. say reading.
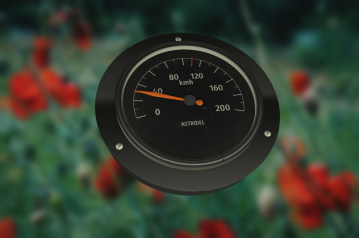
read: 30 km/h
